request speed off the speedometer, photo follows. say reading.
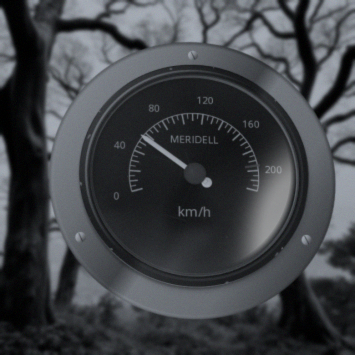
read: 55 km/h
